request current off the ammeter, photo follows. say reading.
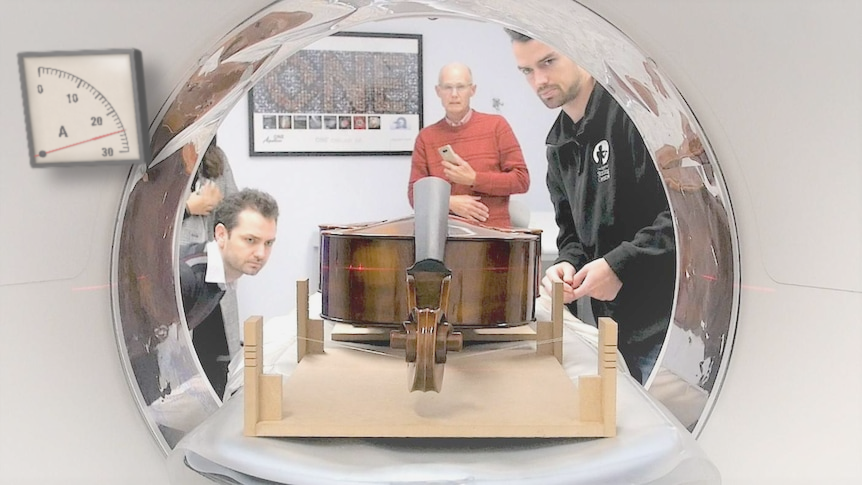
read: 25 A
